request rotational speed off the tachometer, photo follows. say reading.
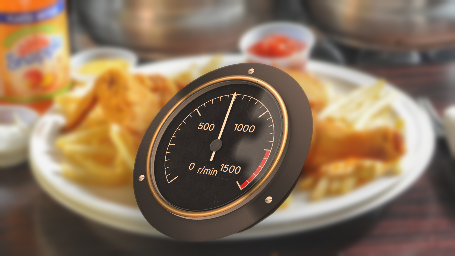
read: 750 rpm
